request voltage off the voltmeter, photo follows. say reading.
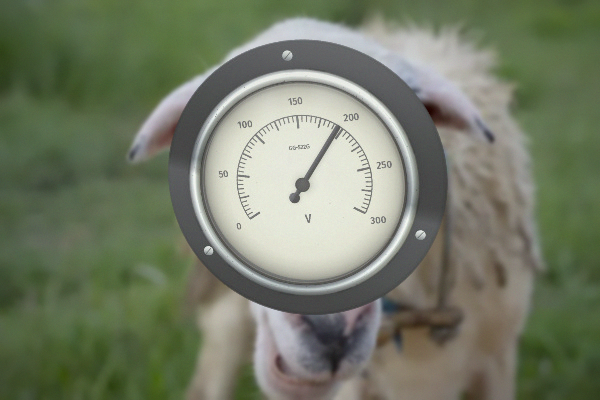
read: 195 V
